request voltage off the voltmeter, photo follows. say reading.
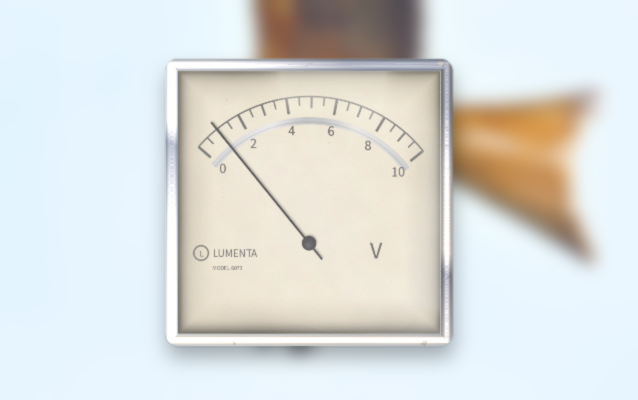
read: 1 V
